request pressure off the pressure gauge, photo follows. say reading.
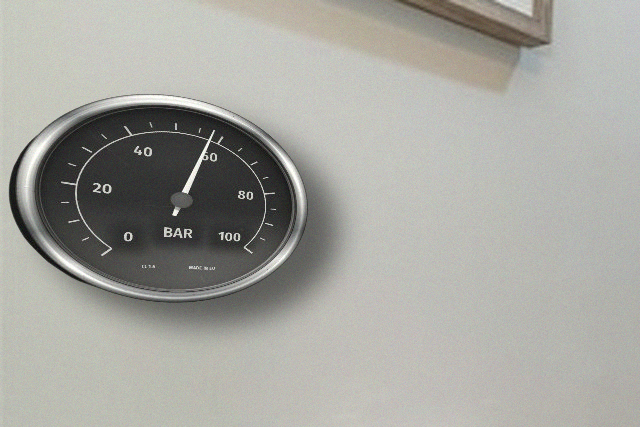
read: 57.5 bar
